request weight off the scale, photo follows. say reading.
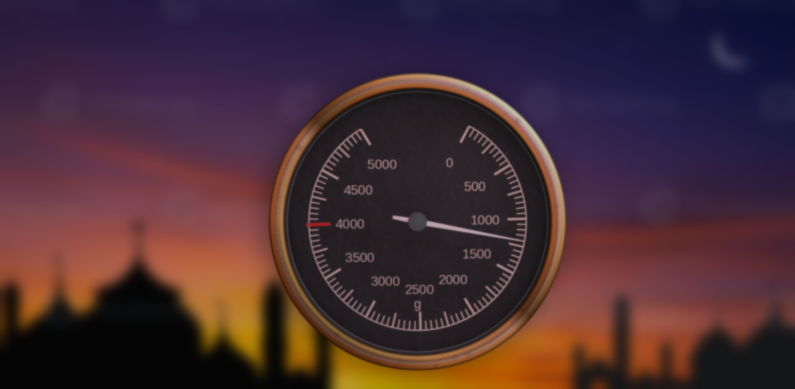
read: 1200 g
